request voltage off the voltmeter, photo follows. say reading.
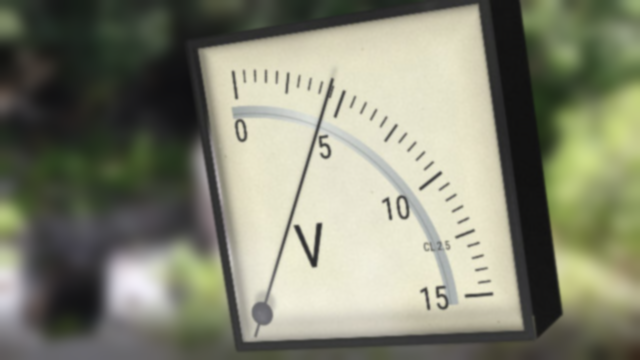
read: 4.5 V
